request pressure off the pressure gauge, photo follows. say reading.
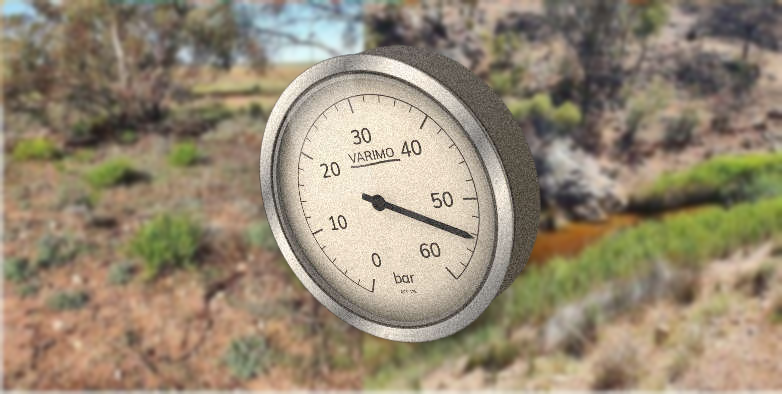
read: 54 bar
